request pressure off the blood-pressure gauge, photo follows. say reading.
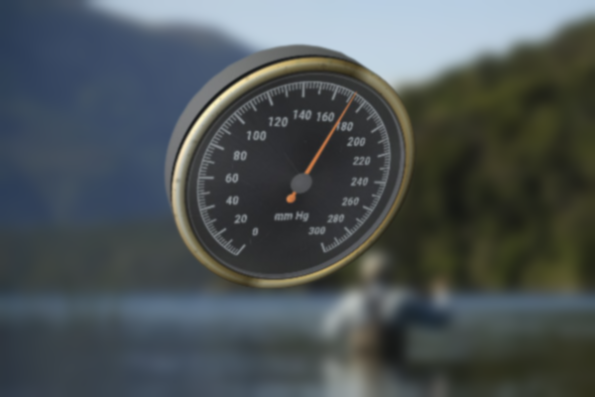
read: 170 mmHg
